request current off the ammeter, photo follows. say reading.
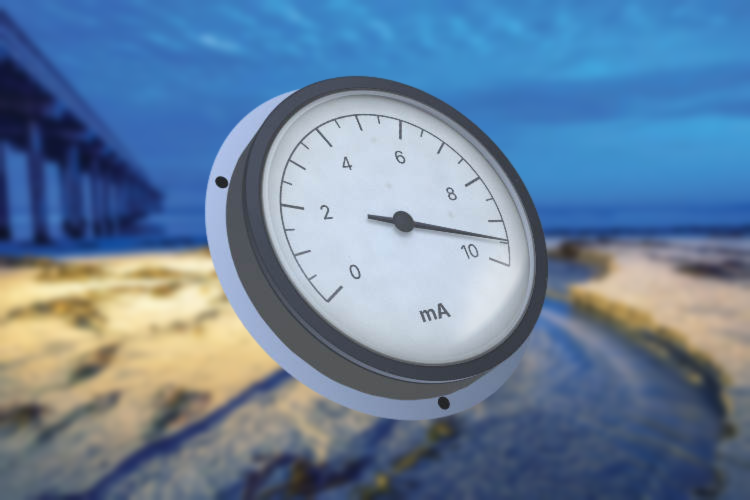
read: 9.5 mA
